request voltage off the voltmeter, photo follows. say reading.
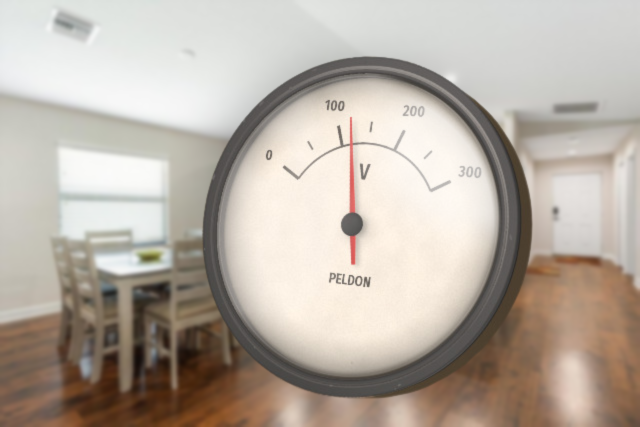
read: 125 V
